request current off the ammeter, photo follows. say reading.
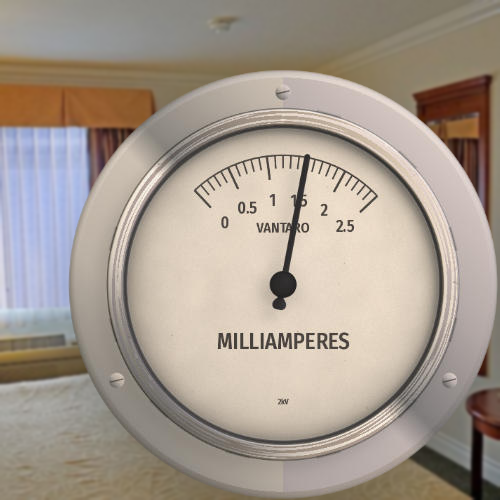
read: 1.5 mA
